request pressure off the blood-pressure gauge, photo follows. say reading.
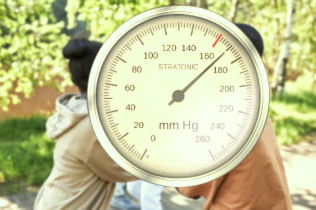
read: 170 mmHg
